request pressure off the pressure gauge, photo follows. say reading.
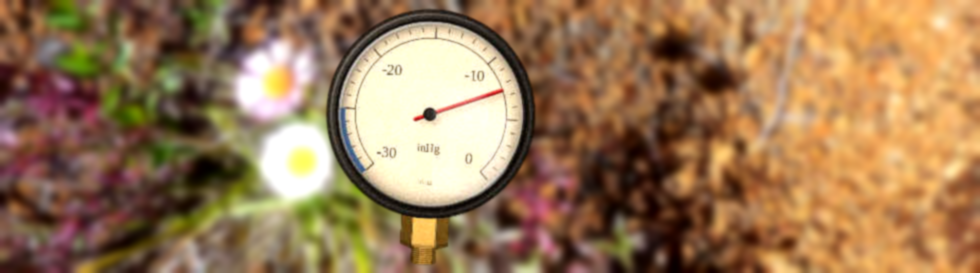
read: -7.5 inHg
